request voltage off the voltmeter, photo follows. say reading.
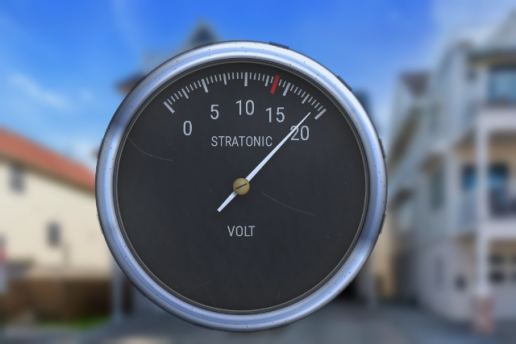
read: 19 V
